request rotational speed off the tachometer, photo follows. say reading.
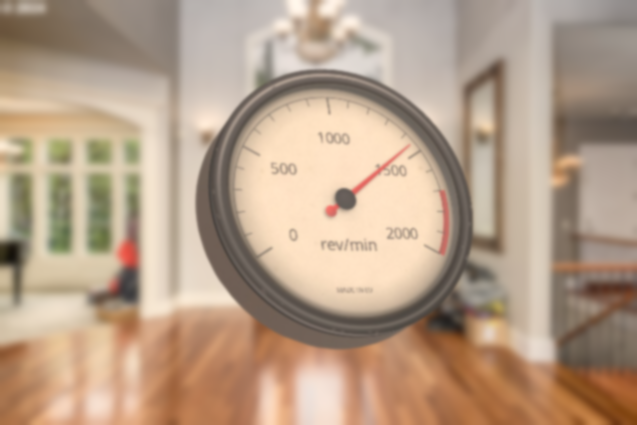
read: 1450 rpm
